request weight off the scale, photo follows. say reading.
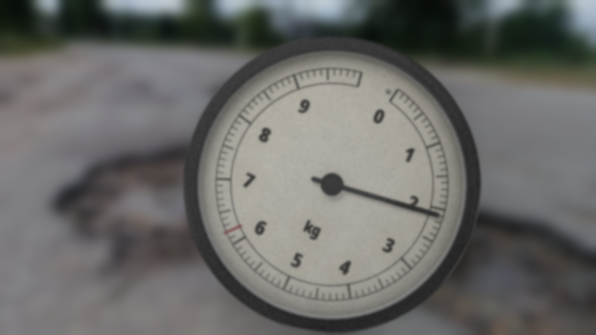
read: 2.1 kg
